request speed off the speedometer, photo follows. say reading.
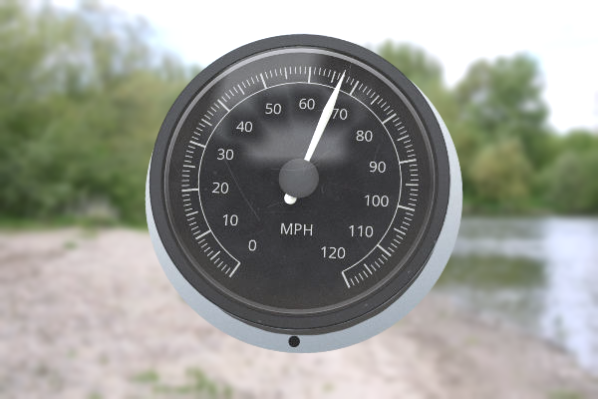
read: 67 mph
